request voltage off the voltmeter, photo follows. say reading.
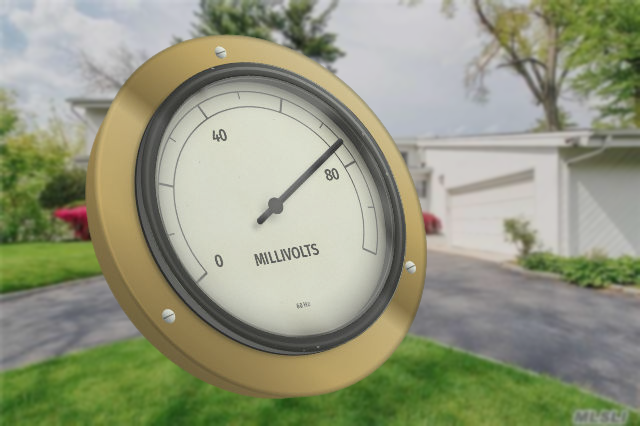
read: 75 mV
